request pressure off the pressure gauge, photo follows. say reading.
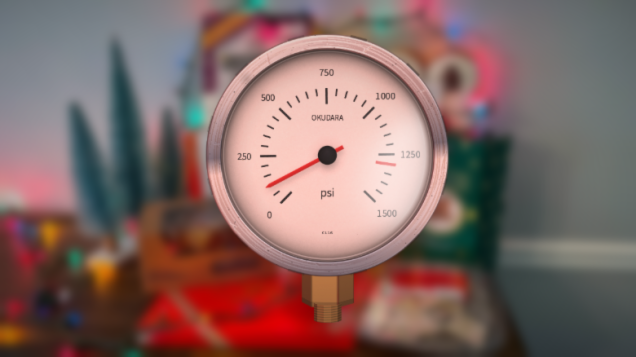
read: 100 psi
